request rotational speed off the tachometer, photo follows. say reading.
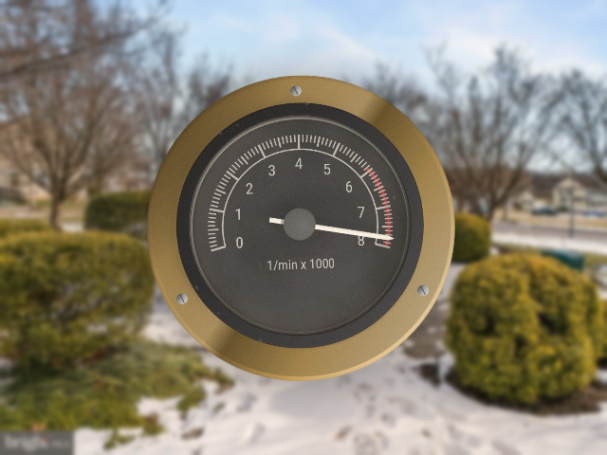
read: 7800 rpm
